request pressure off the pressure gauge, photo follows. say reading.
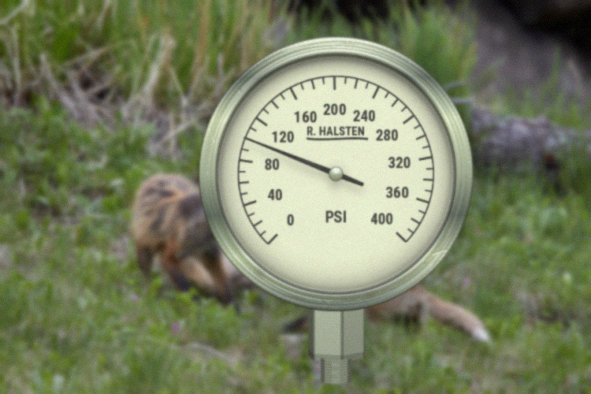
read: 100 psi
